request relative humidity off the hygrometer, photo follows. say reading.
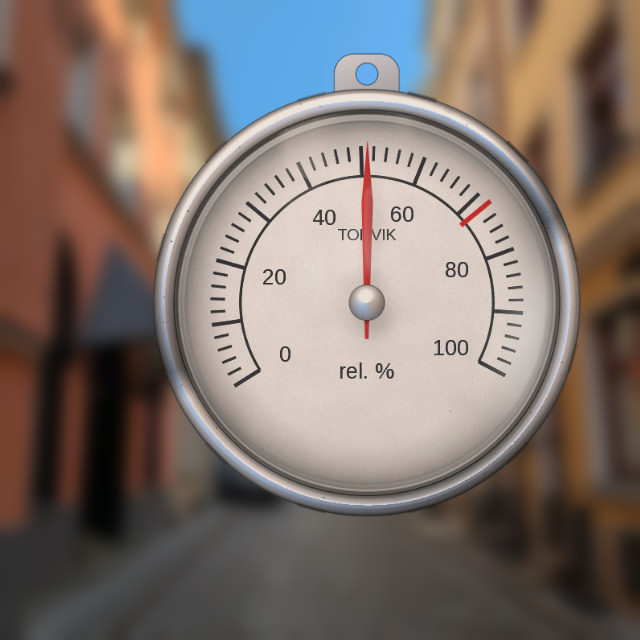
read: 51 %
